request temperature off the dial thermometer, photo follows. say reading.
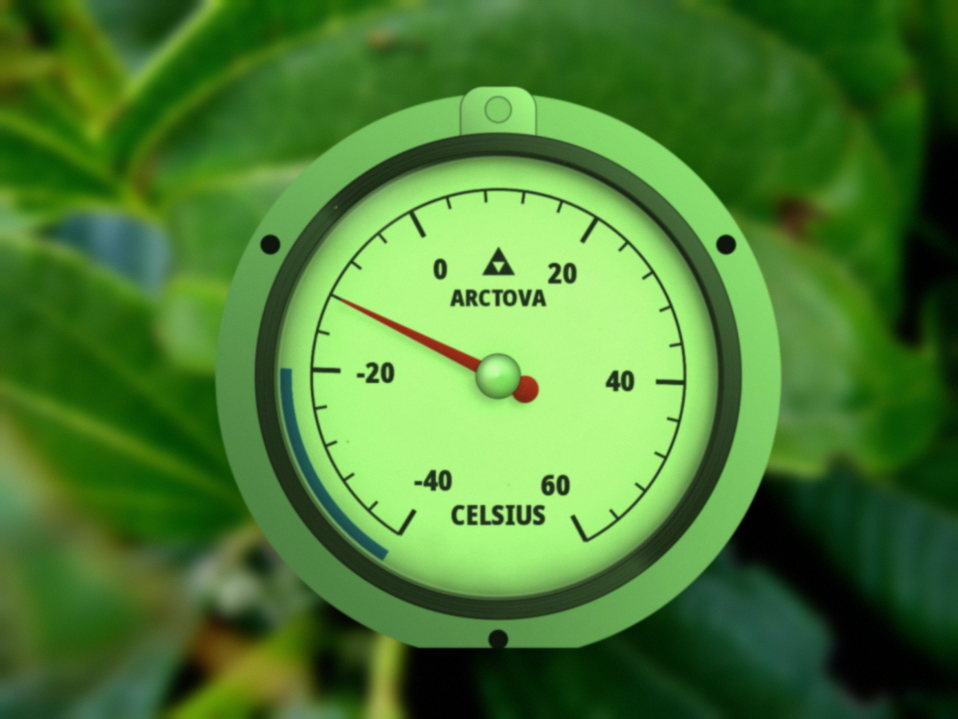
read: -12 °C
